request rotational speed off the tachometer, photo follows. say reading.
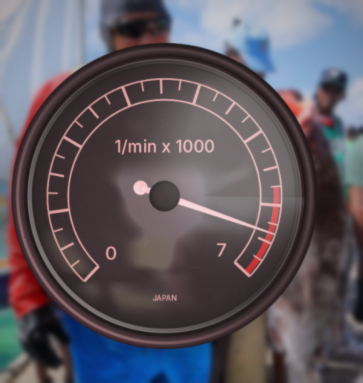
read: 6375 rpm
